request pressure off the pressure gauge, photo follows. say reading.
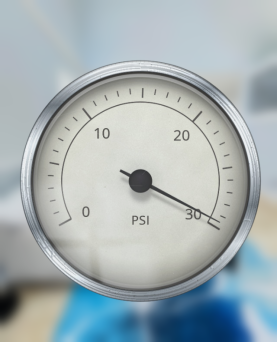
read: 29.5 psi
